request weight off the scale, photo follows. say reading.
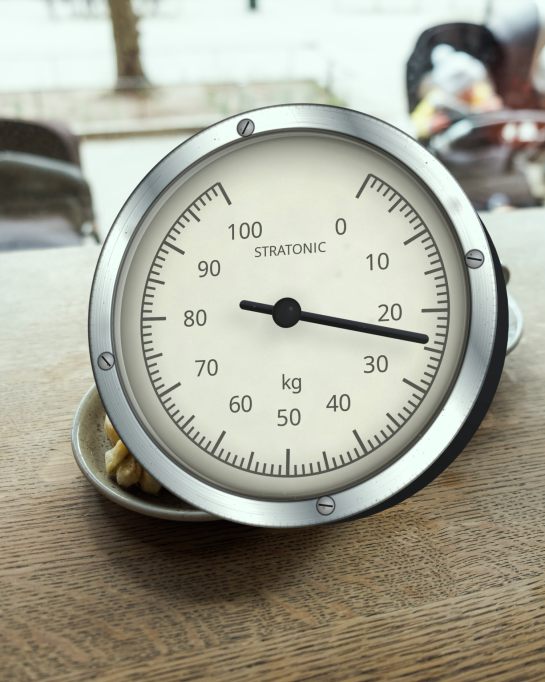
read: 24 kg
